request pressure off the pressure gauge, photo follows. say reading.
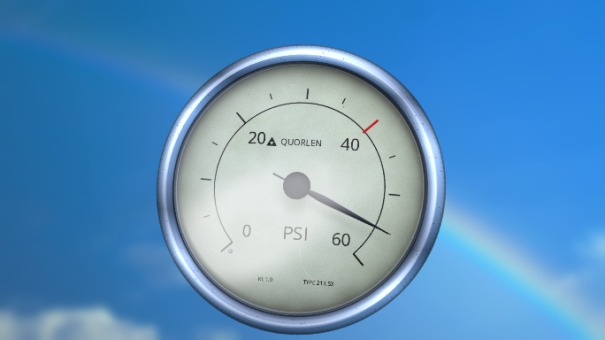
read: 55 psi
